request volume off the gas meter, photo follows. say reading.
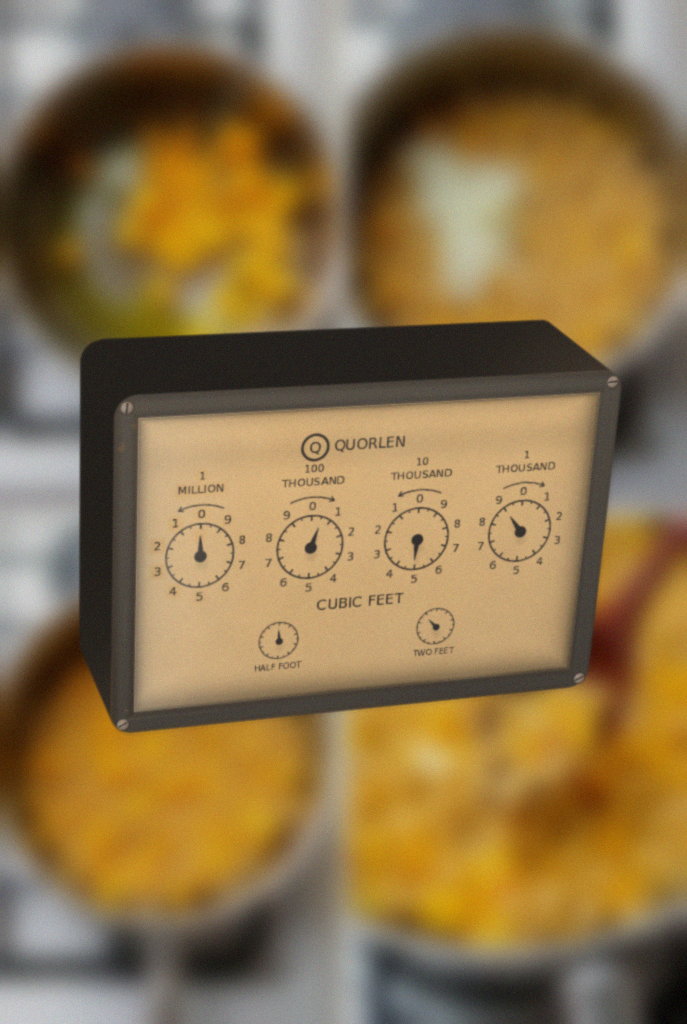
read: 4900 ft³
